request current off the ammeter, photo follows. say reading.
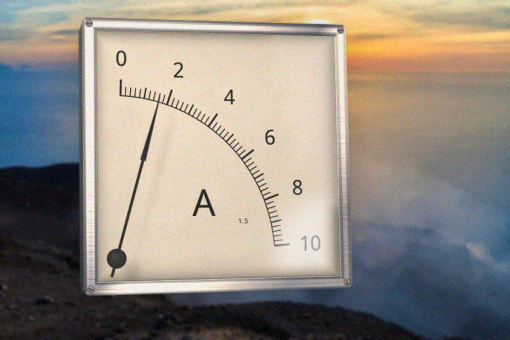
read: 1.6 A
